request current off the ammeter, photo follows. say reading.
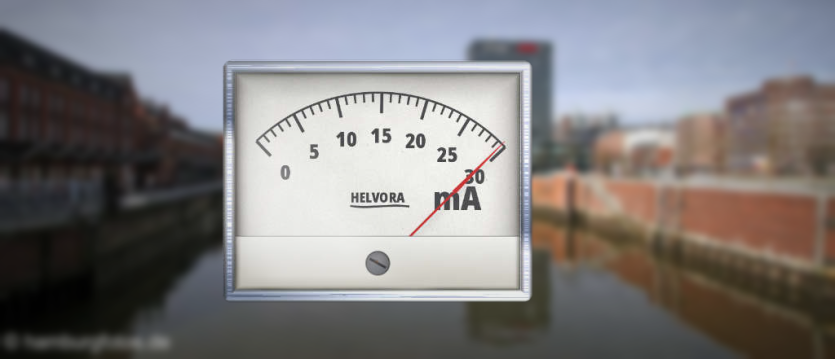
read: 29.5 mA
